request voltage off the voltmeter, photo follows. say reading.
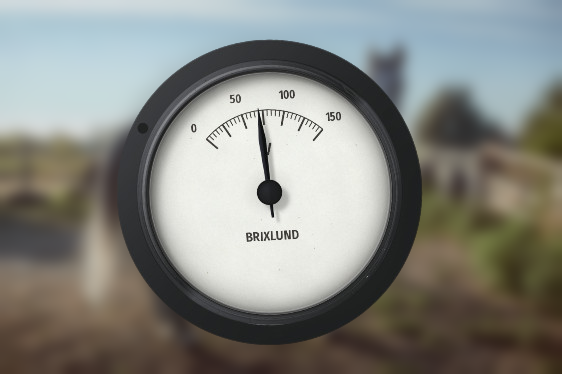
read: 70 V
